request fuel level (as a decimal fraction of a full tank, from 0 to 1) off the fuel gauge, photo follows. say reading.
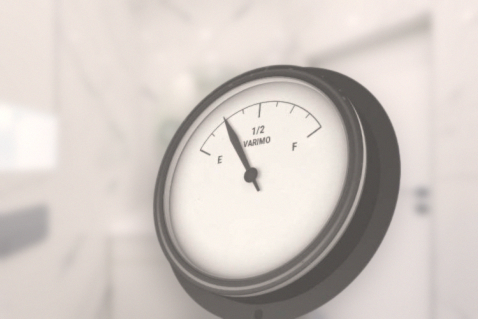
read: 0.25
